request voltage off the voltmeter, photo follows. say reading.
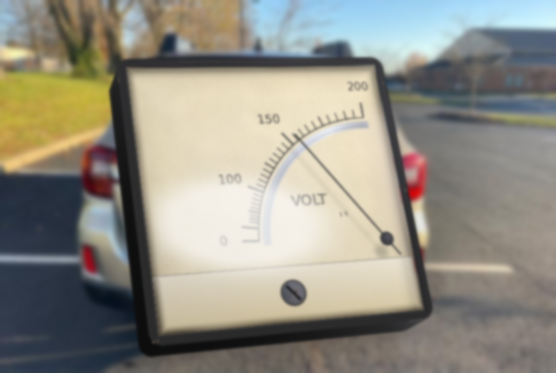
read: 155 V
